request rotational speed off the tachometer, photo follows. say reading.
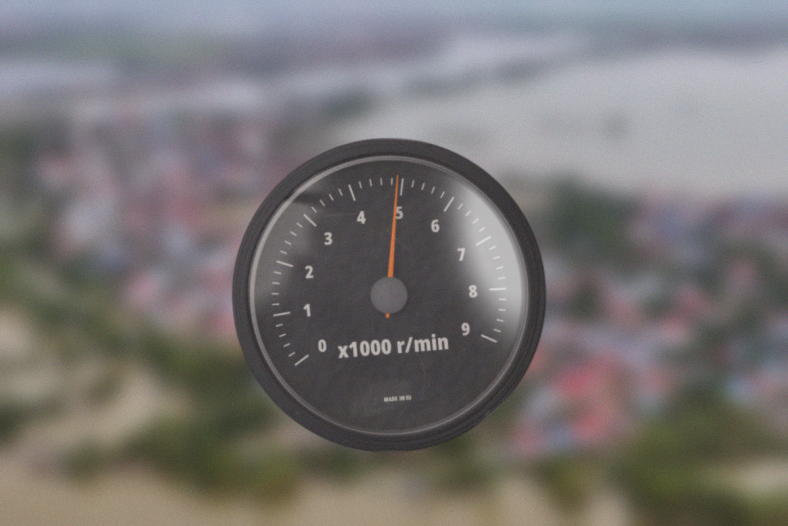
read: 4900 rpm
